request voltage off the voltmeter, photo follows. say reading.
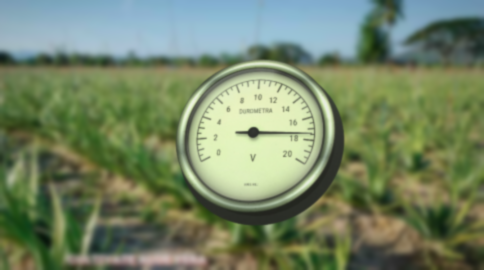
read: 17.5 V
